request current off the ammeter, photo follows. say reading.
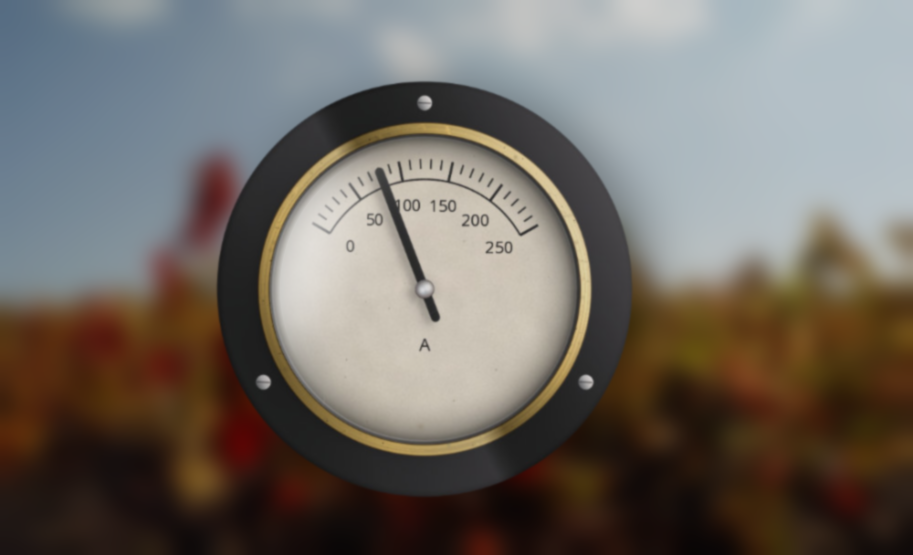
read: 80 A
